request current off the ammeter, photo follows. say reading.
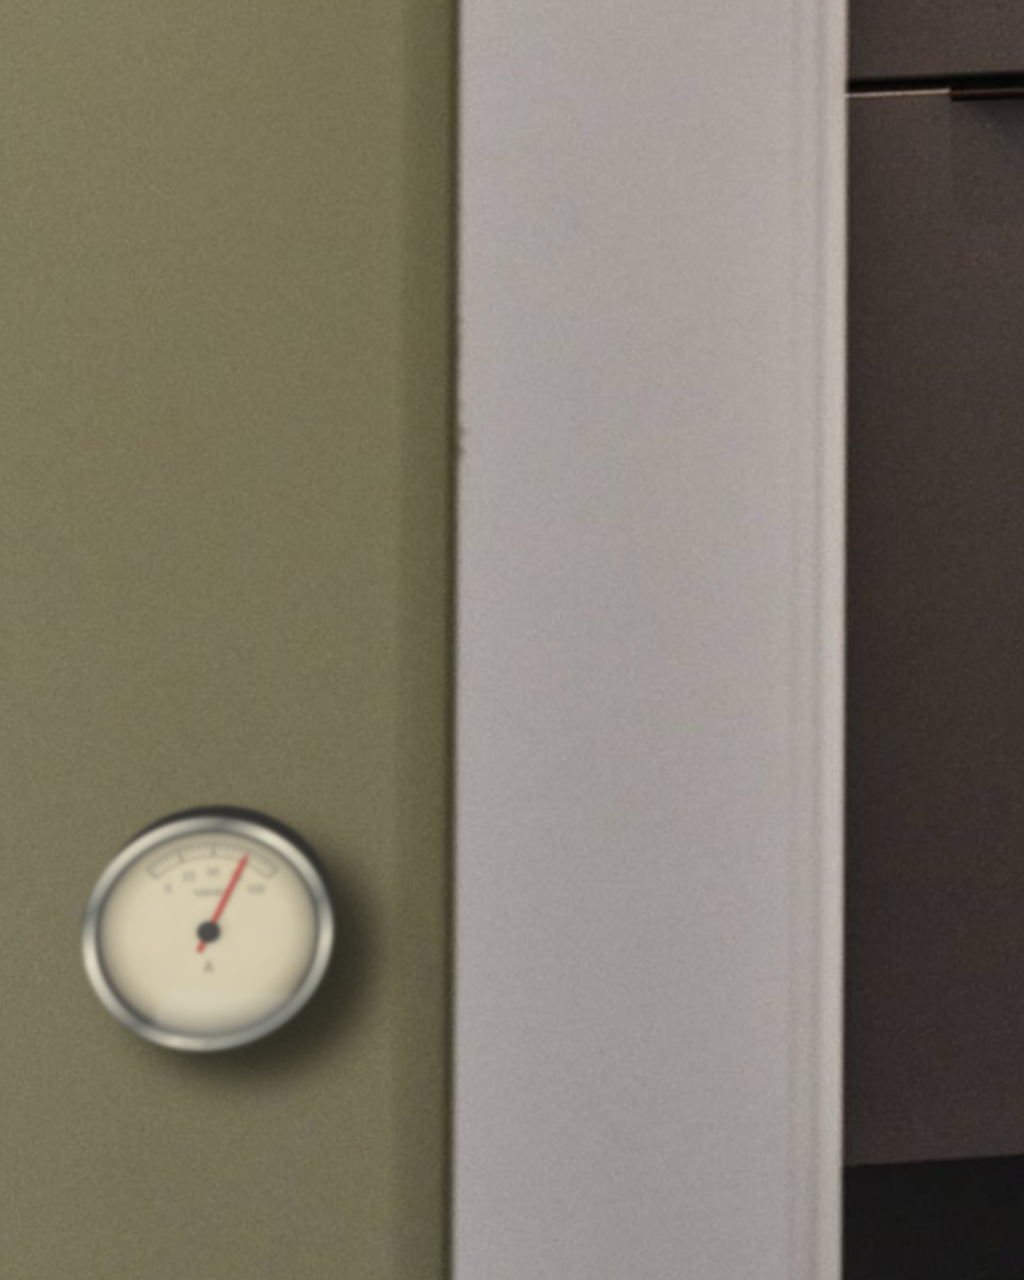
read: 75 A
